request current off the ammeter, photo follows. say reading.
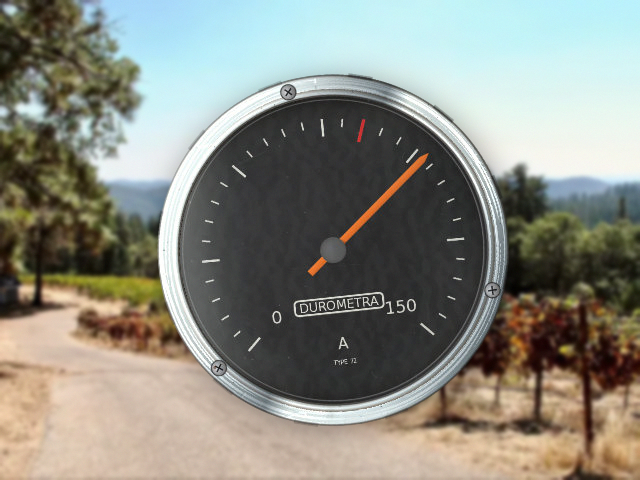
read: 102.5 A
